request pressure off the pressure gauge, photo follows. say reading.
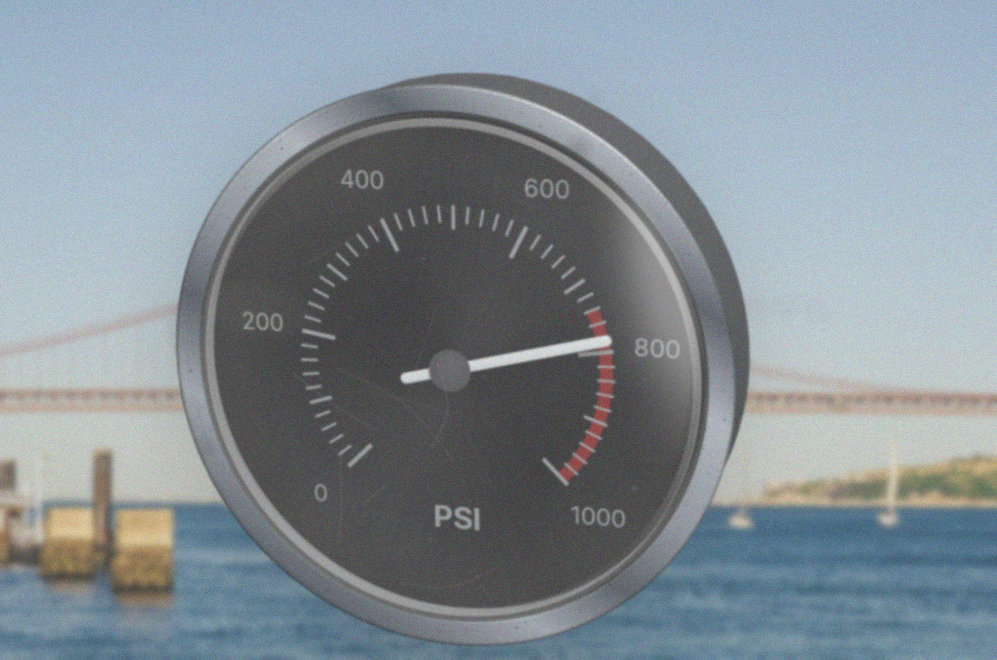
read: 780 psi
